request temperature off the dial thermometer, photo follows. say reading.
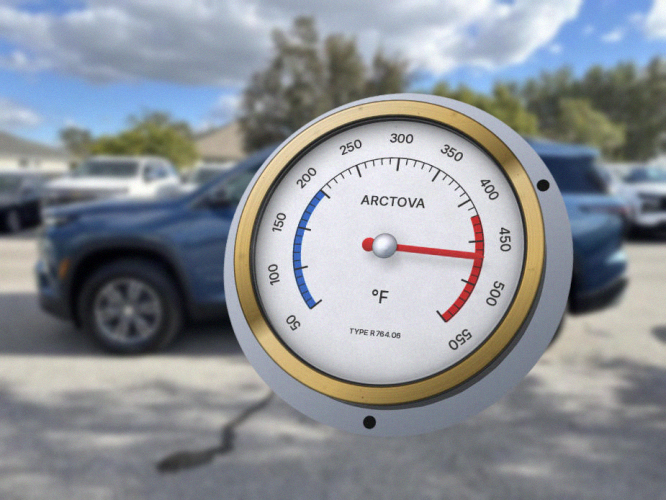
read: 470 °F
